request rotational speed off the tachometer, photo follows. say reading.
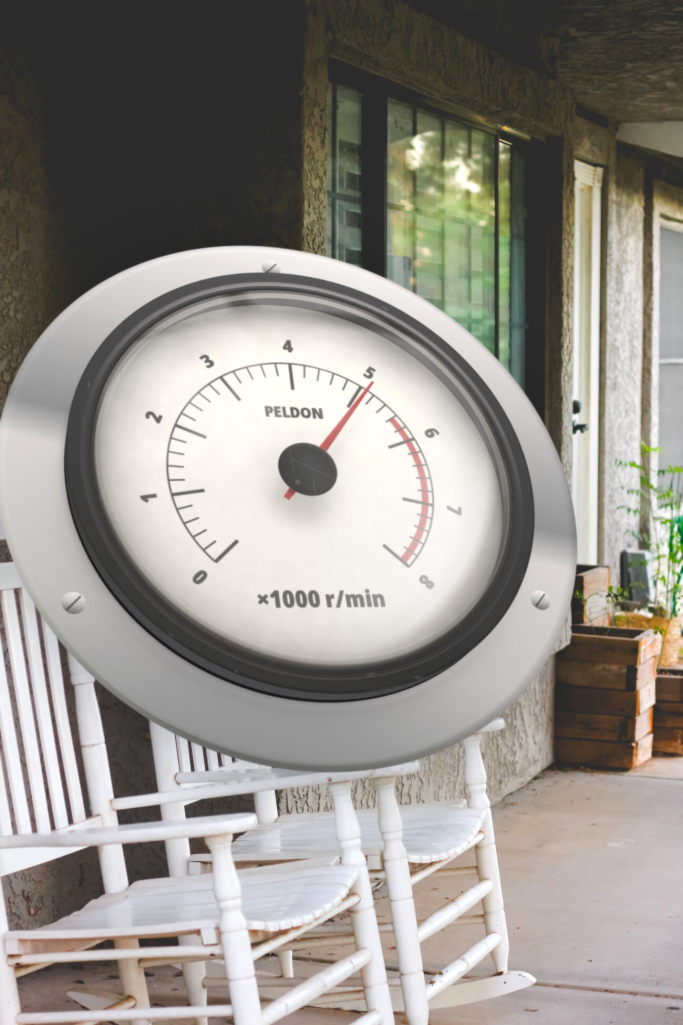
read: 5100 rpm
